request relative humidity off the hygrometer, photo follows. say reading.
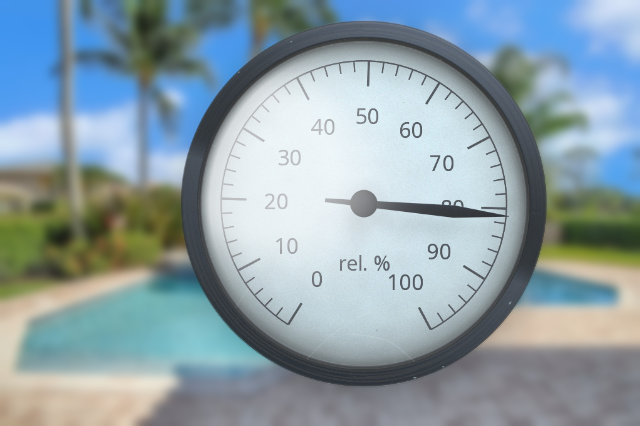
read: 81 %
